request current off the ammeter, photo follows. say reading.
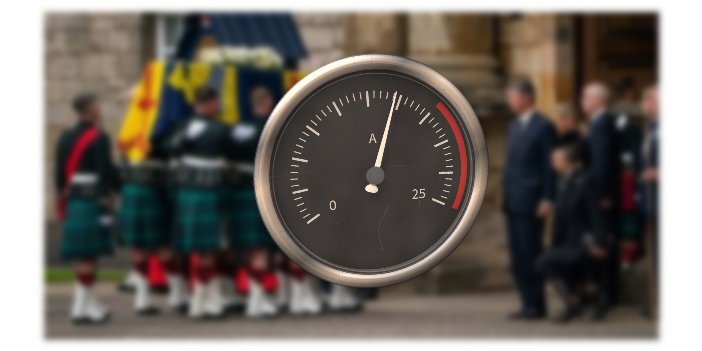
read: 14.5 A
